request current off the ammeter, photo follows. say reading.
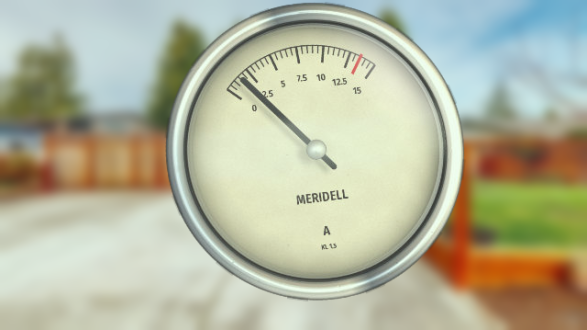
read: 1.5 A
